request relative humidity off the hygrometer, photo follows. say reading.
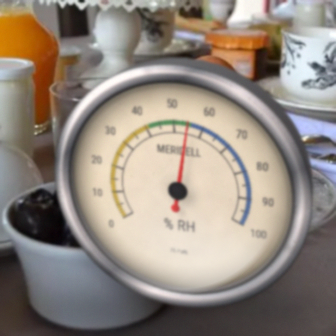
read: 55 %
